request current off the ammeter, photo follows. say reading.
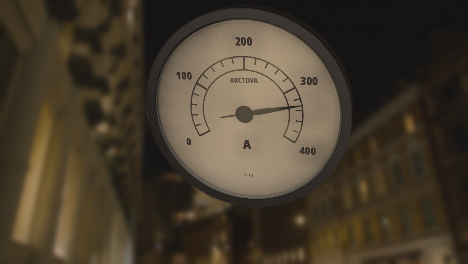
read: 330 A
